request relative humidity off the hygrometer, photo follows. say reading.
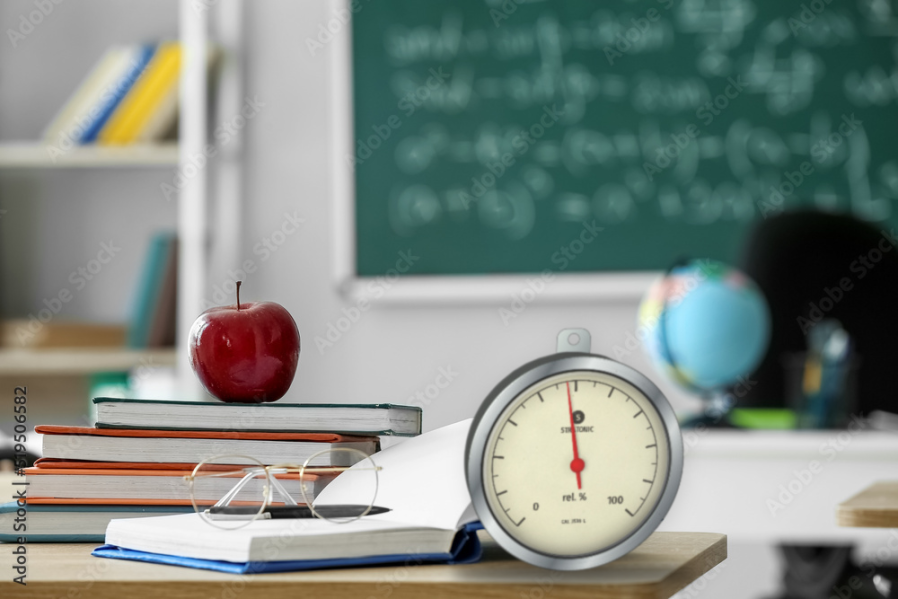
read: 47.5 %
